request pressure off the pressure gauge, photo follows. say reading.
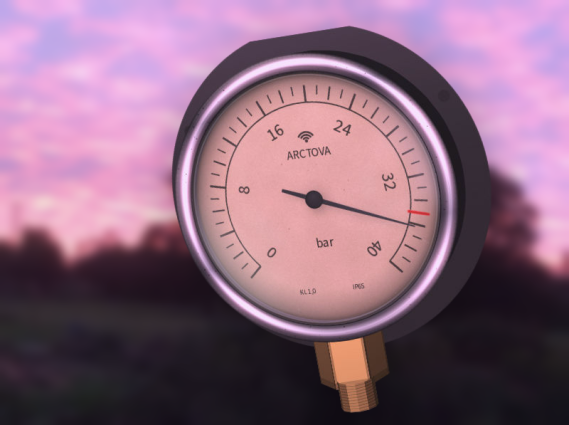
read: 36 bar
